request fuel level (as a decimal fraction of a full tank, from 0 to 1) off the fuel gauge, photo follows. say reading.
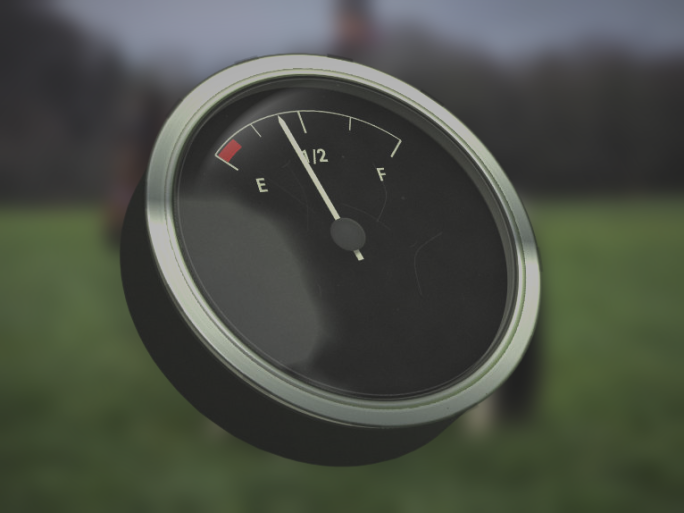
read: 0.375
